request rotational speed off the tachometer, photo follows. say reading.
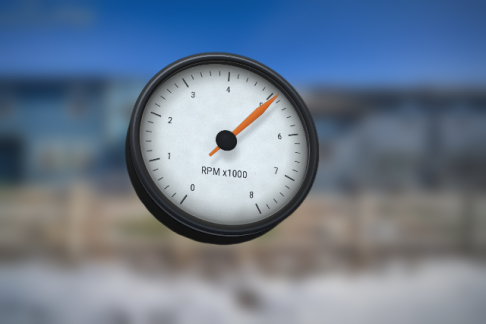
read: 5100 rpm
